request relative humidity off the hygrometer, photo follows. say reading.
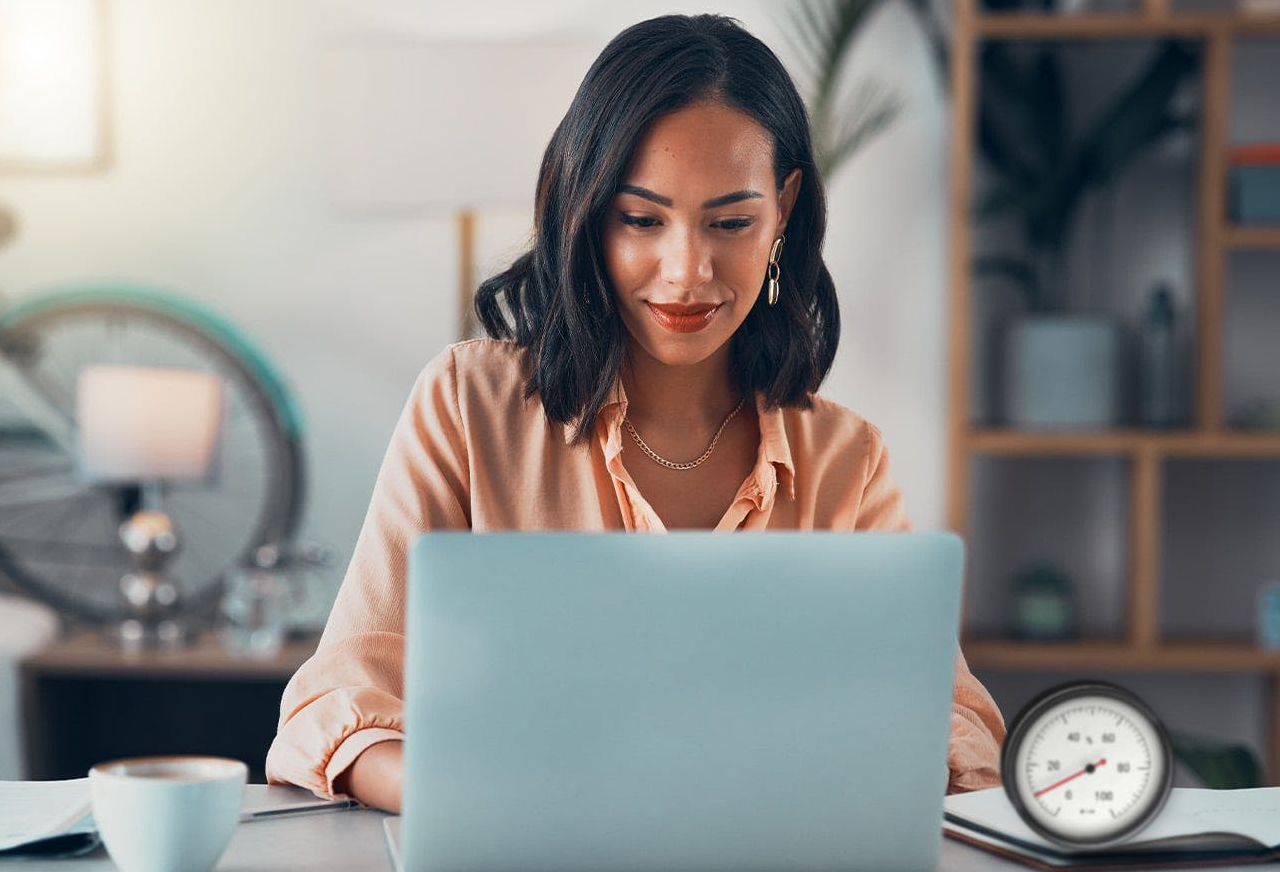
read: 10 %
